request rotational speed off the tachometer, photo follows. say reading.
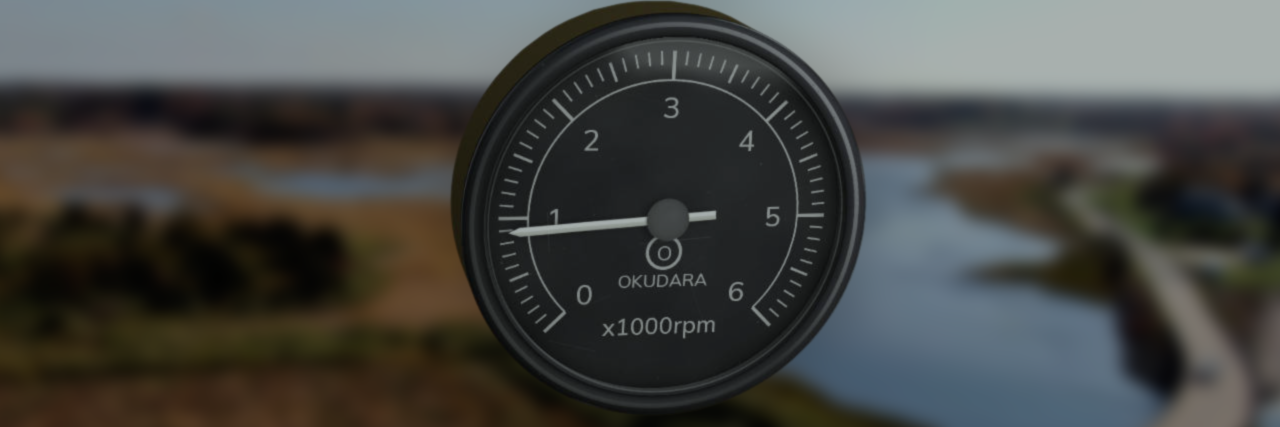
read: 900 rpm
